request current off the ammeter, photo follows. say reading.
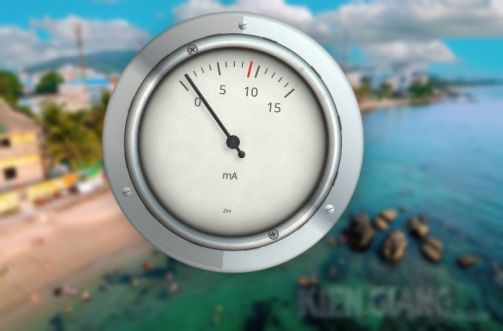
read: 1 mA
